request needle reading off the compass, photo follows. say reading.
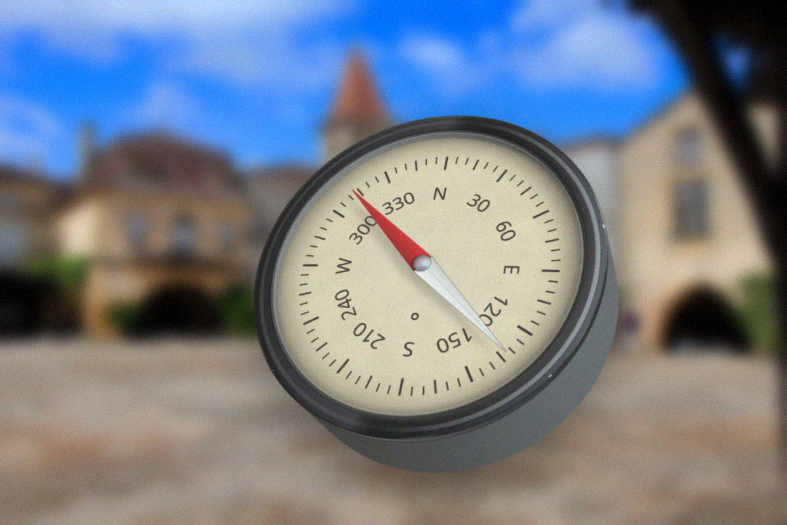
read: 312.5 °
